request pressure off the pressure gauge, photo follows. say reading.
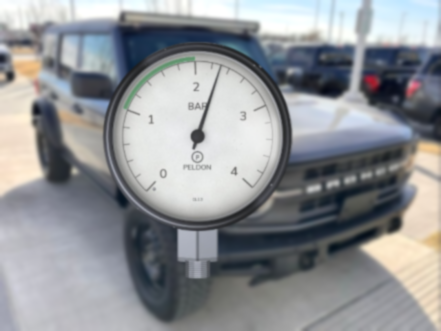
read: 2.3 bar
